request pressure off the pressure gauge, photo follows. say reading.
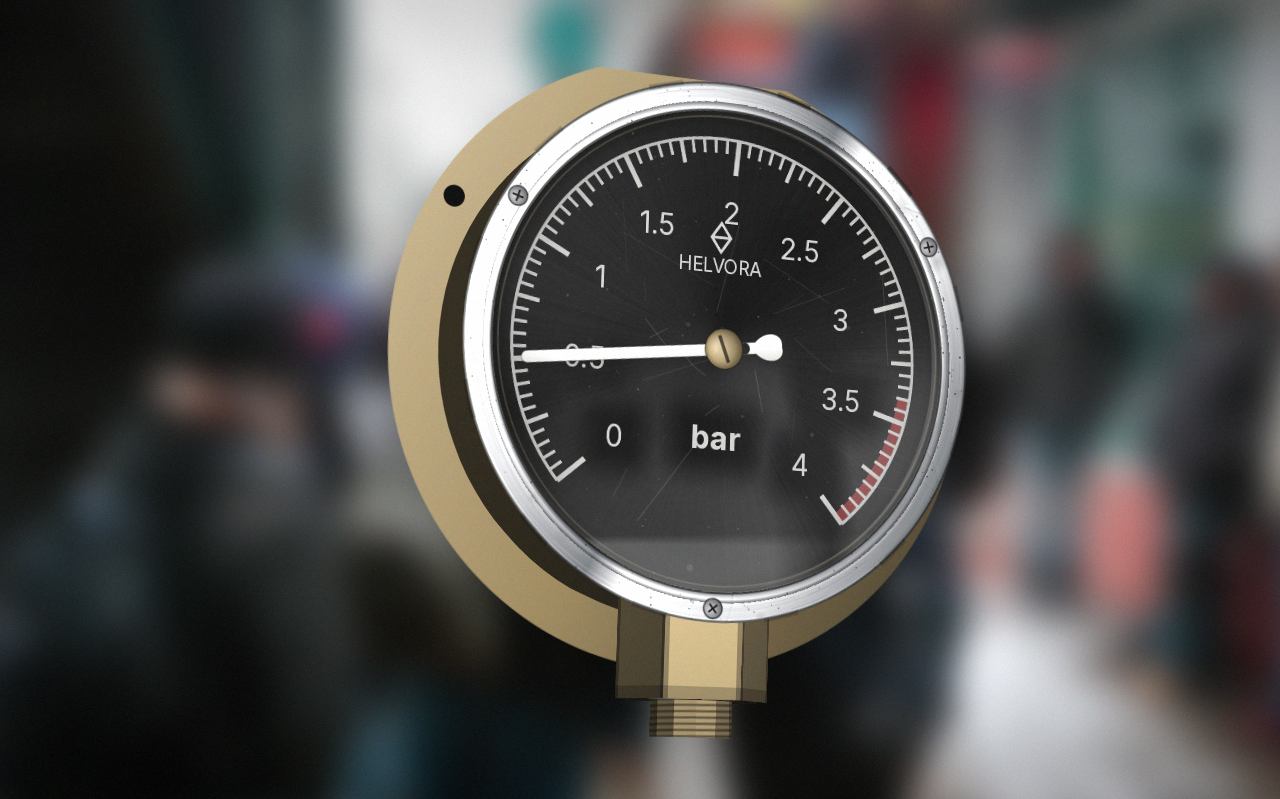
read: 0.5 bar
